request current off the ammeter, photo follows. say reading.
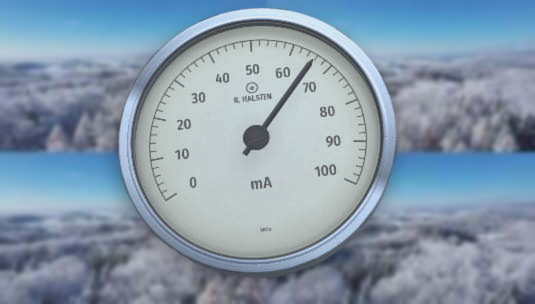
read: 66 mA
